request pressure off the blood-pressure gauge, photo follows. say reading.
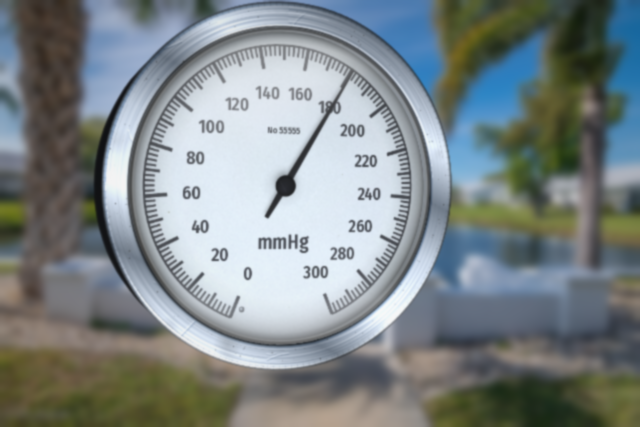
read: 180 mmHg
